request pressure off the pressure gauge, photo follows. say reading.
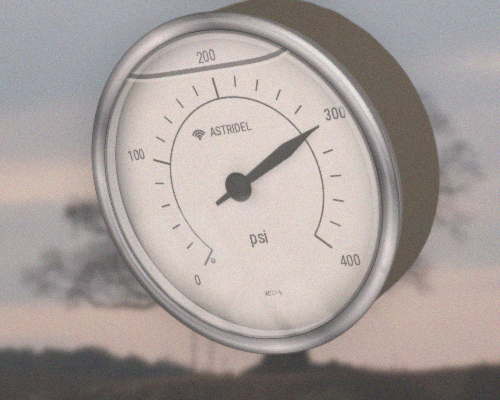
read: 300 psi
